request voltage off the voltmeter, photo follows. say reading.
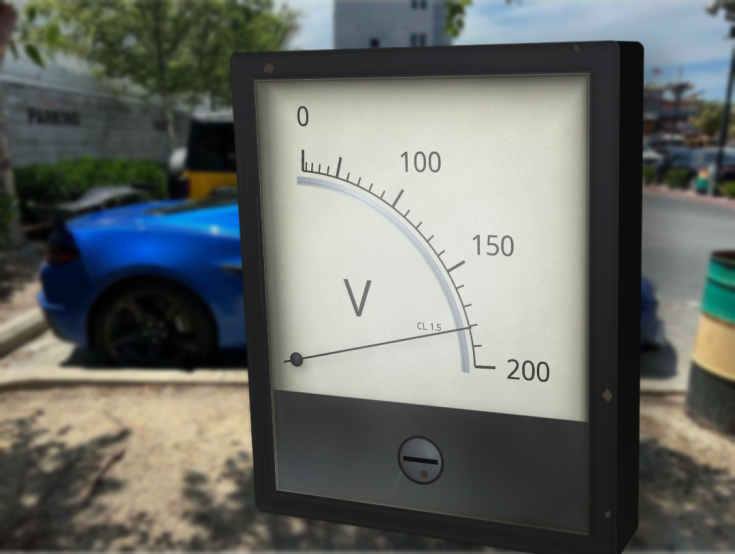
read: 180 V
